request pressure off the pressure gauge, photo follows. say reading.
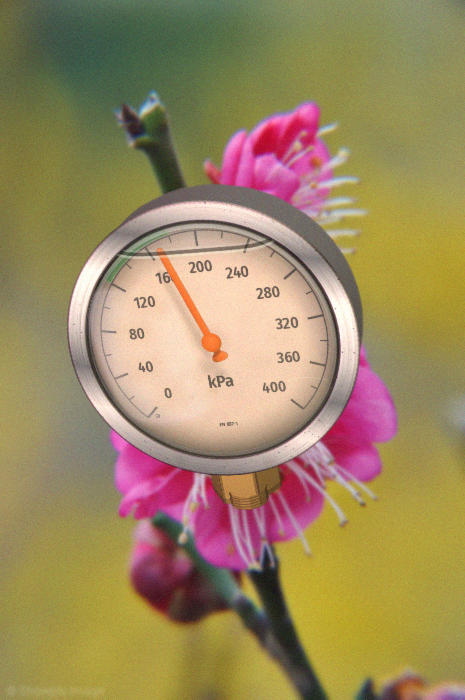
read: 170 kPa
